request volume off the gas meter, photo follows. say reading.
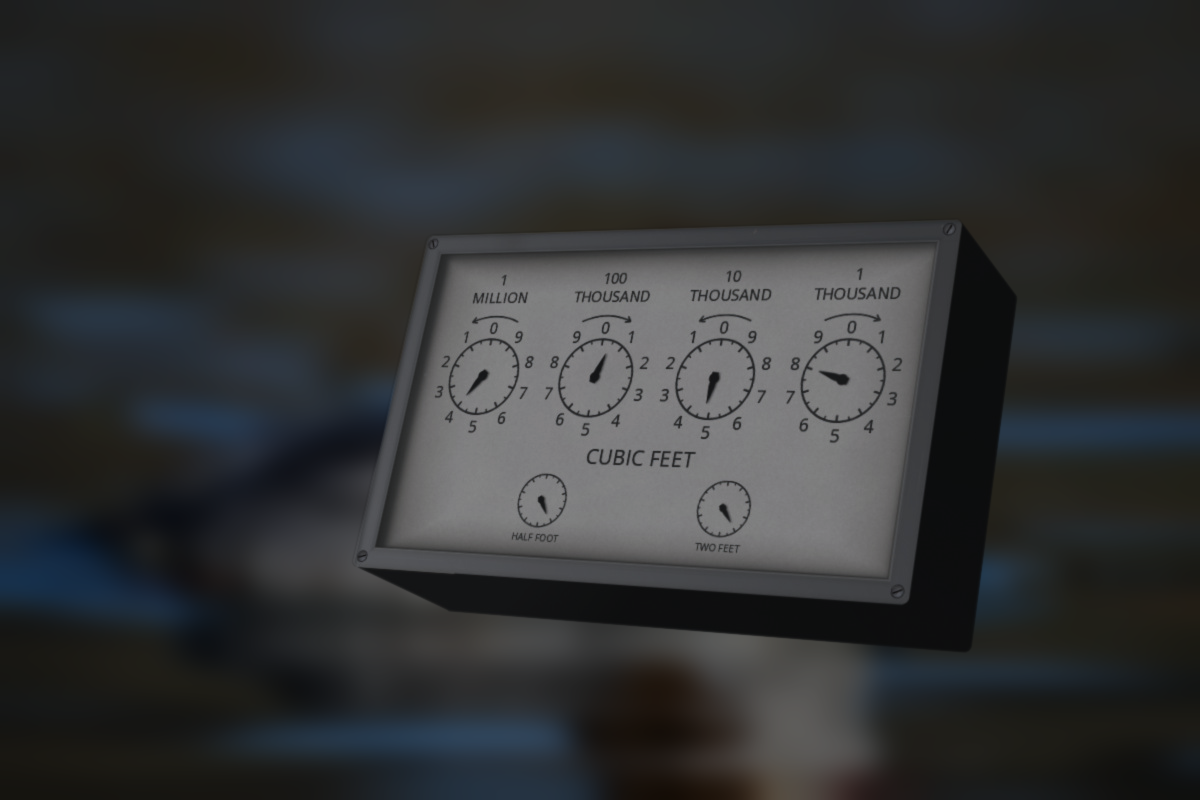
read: 404800 ft³
